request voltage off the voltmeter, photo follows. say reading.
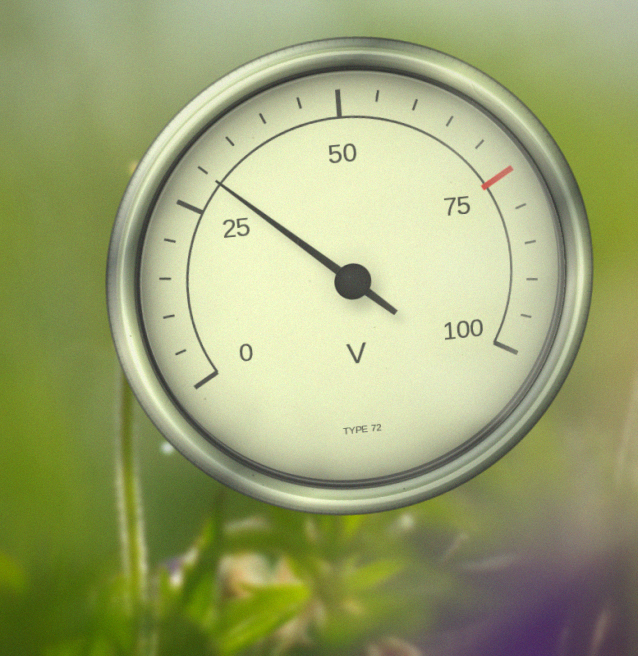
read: 30 V
